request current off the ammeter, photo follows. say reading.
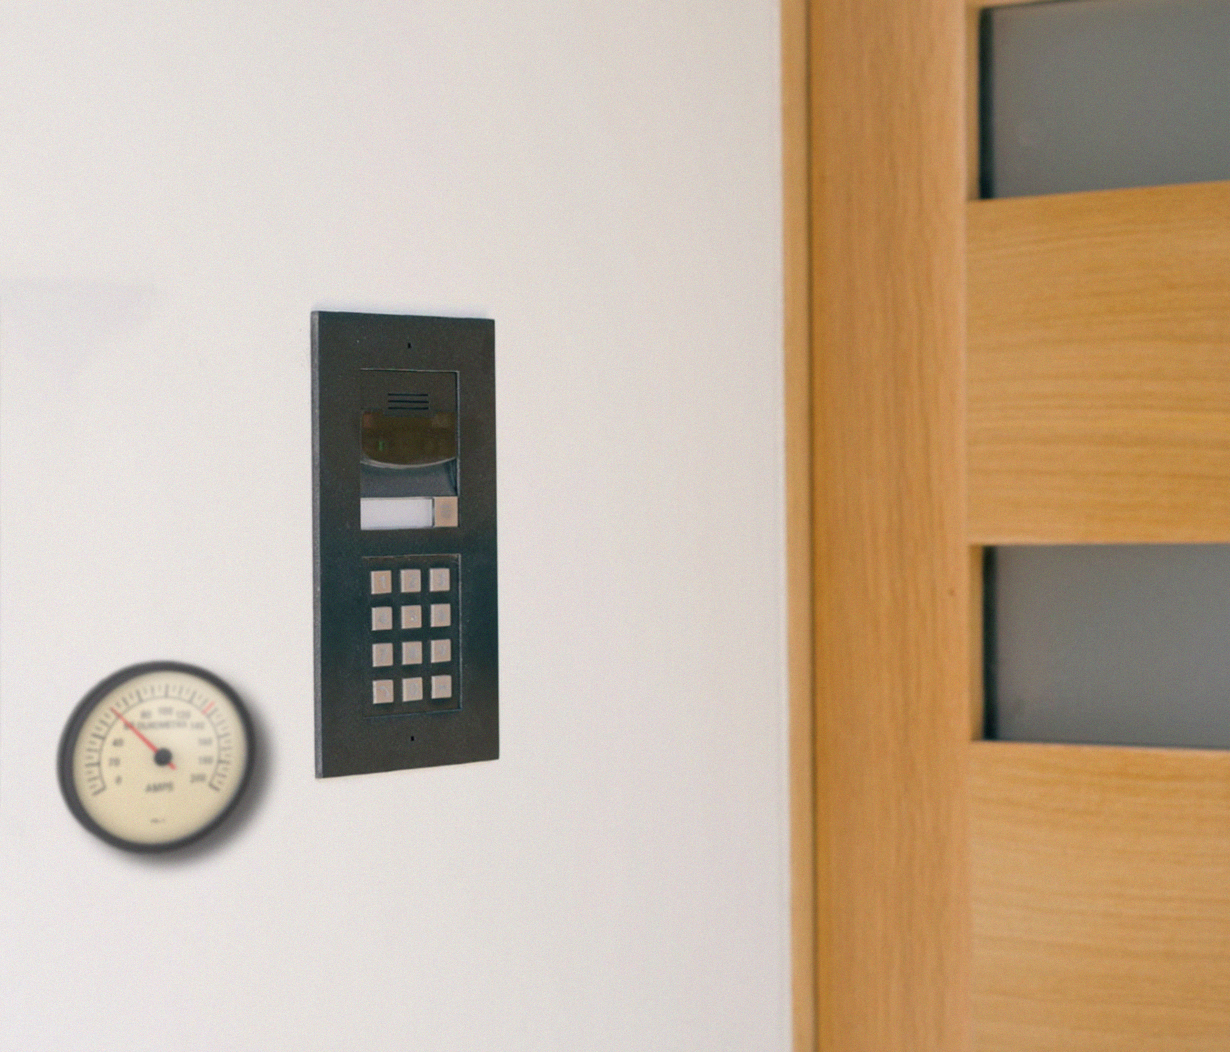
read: 60 A
